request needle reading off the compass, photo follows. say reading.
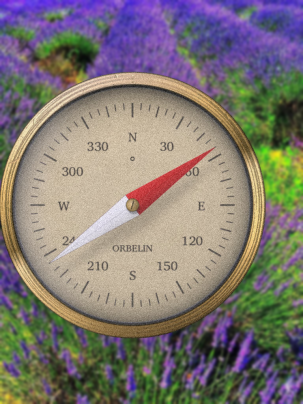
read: 55 °
